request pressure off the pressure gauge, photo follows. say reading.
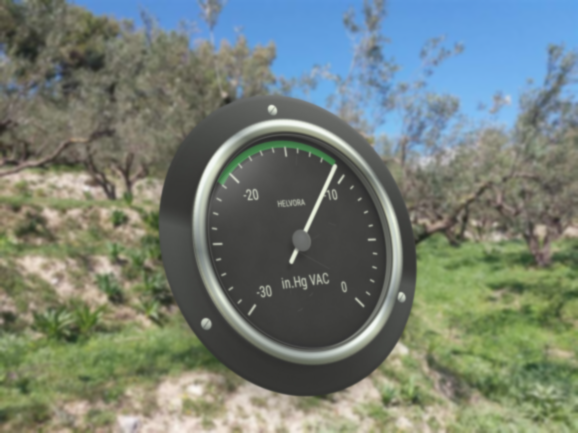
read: -11 inHg
